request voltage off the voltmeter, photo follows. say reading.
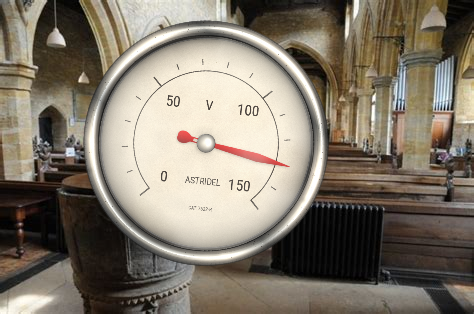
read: 130 V
